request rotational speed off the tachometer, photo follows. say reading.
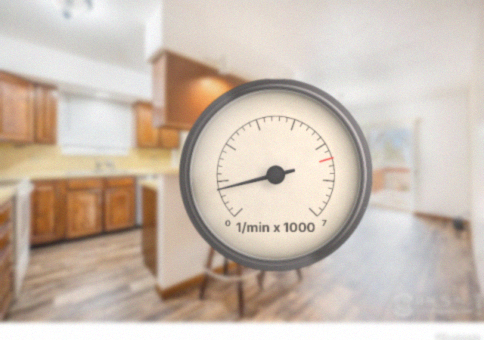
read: 800 rpm
